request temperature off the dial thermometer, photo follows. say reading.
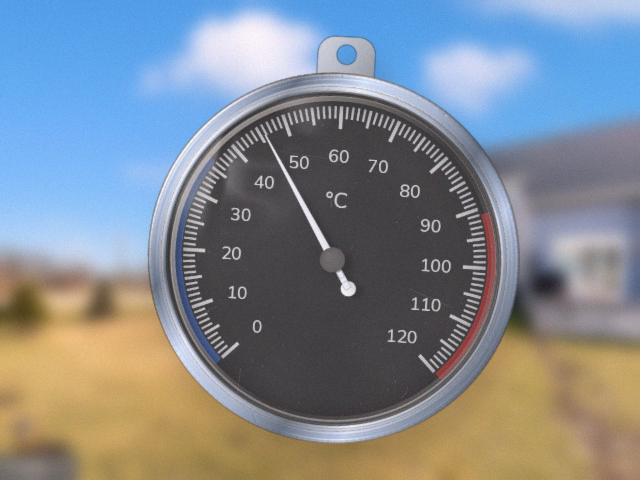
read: 46 °C
